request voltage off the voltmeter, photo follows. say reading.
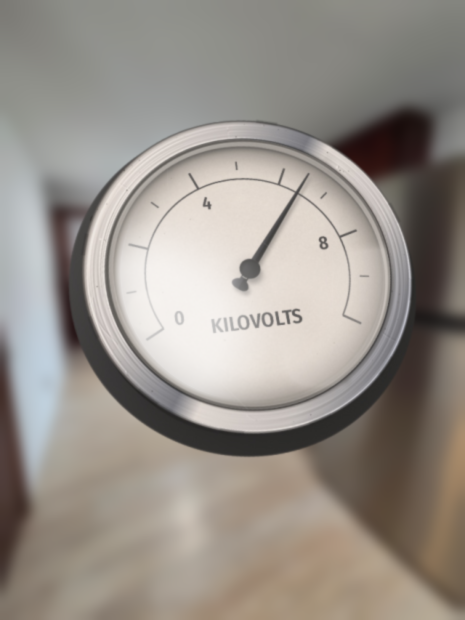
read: 6.5 kV
